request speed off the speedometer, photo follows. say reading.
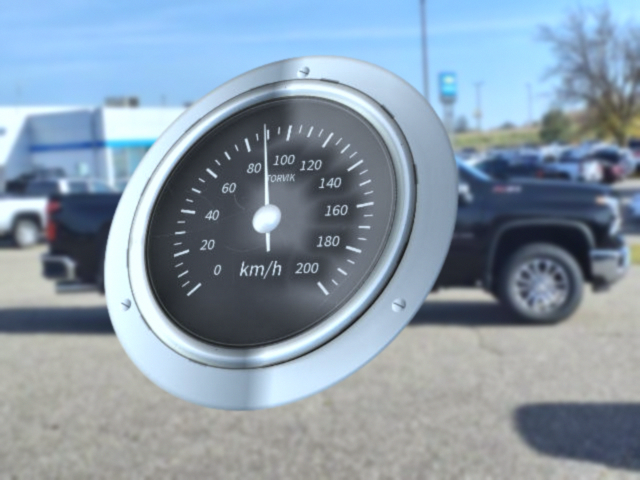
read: 90 km/h
